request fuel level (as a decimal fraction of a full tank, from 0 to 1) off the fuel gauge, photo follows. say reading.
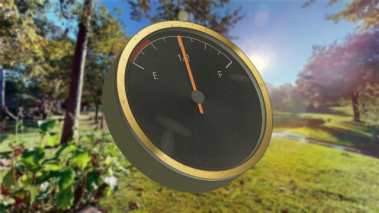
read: 0.5
